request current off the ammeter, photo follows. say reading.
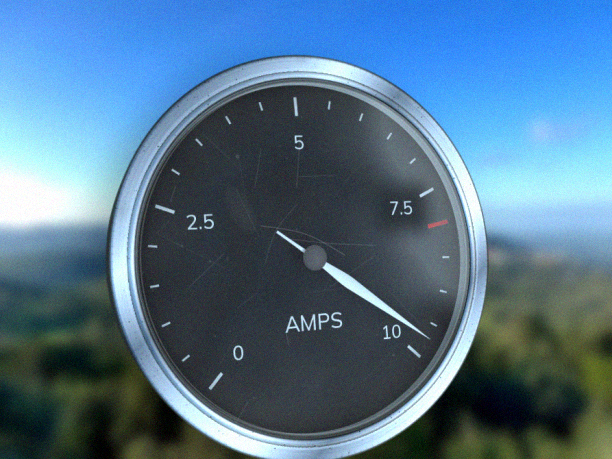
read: 9.75 A
